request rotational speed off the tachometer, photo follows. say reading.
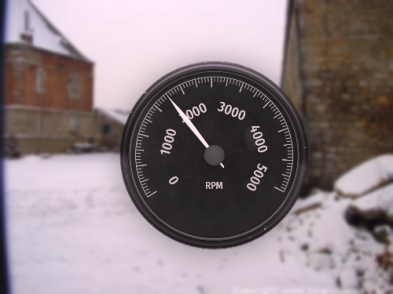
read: 1750 rpm
